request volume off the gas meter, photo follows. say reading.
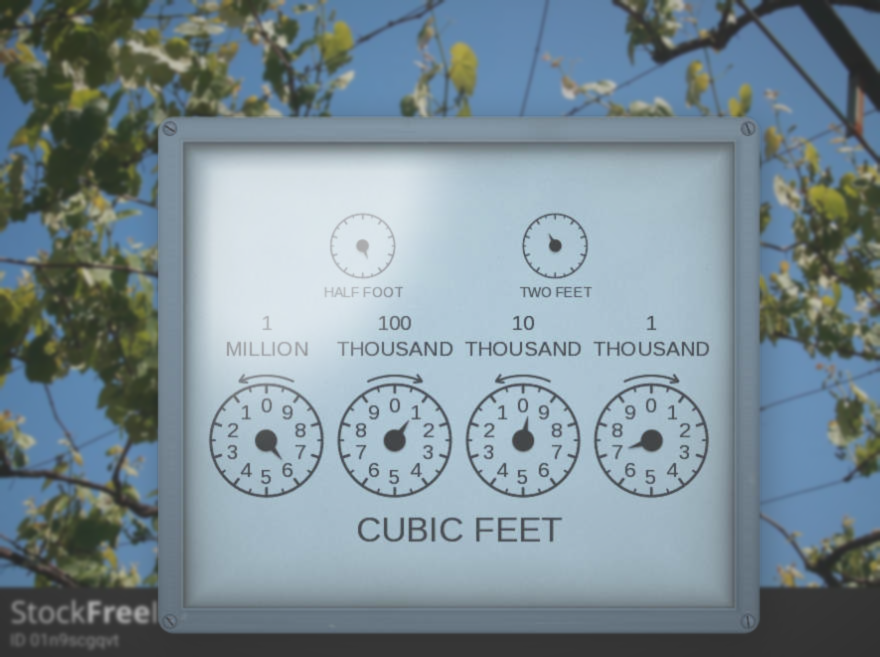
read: 609700 ft³
